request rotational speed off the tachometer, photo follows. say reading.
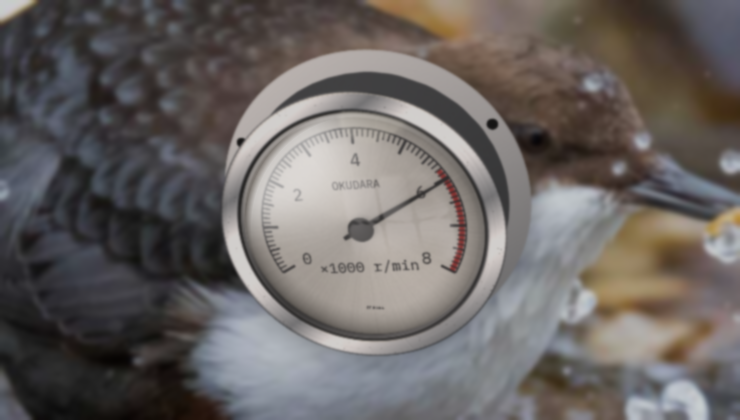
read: 6000 rpm
